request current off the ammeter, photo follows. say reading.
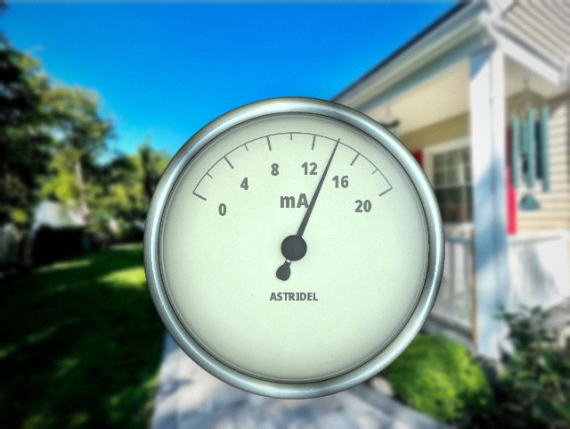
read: 14 mA
